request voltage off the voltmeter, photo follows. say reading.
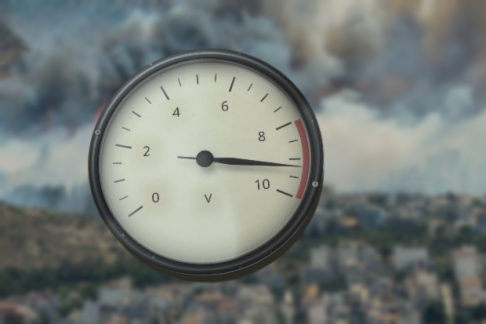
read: 9.25 V
